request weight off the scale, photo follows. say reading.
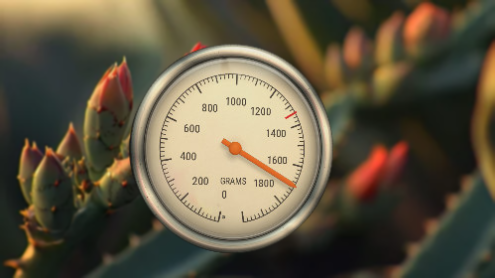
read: 1700 g
